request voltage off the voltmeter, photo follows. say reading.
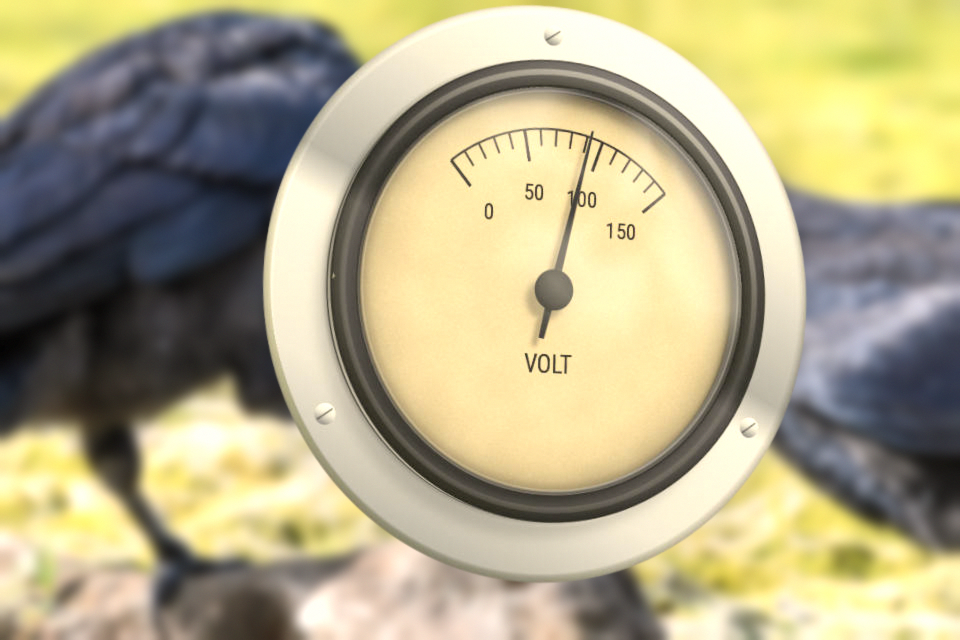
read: 90 V
